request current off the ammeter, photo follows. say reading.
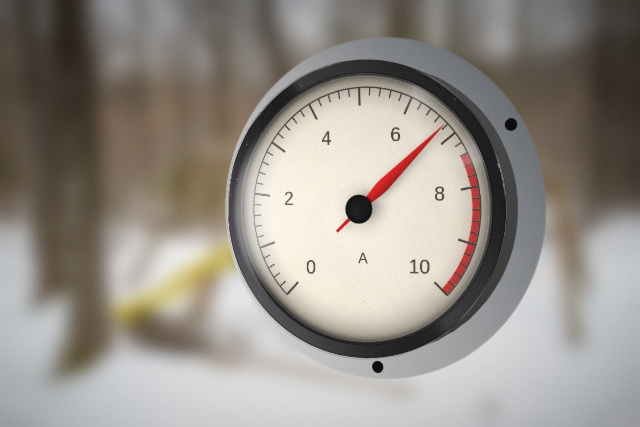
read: 6.8 A
